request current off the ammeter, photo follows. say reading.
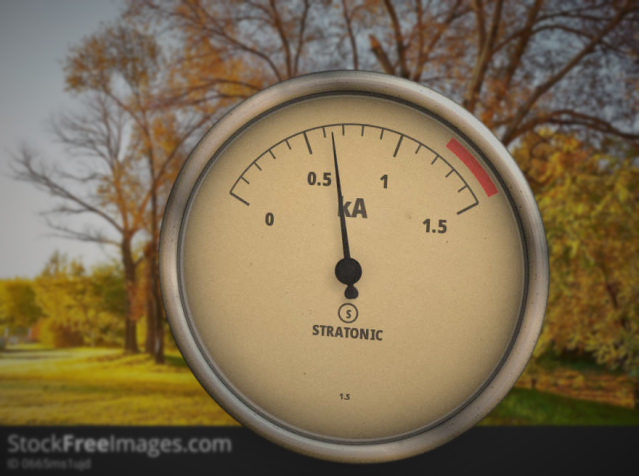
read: 0.65 kA
